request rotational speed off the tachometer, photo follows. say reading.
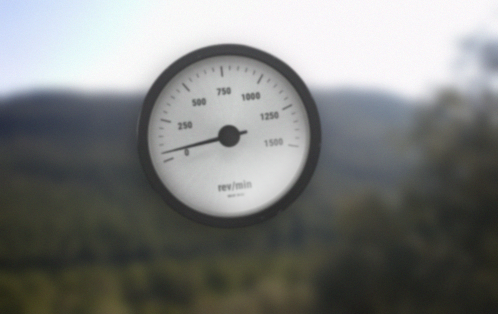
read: 50 rpm
